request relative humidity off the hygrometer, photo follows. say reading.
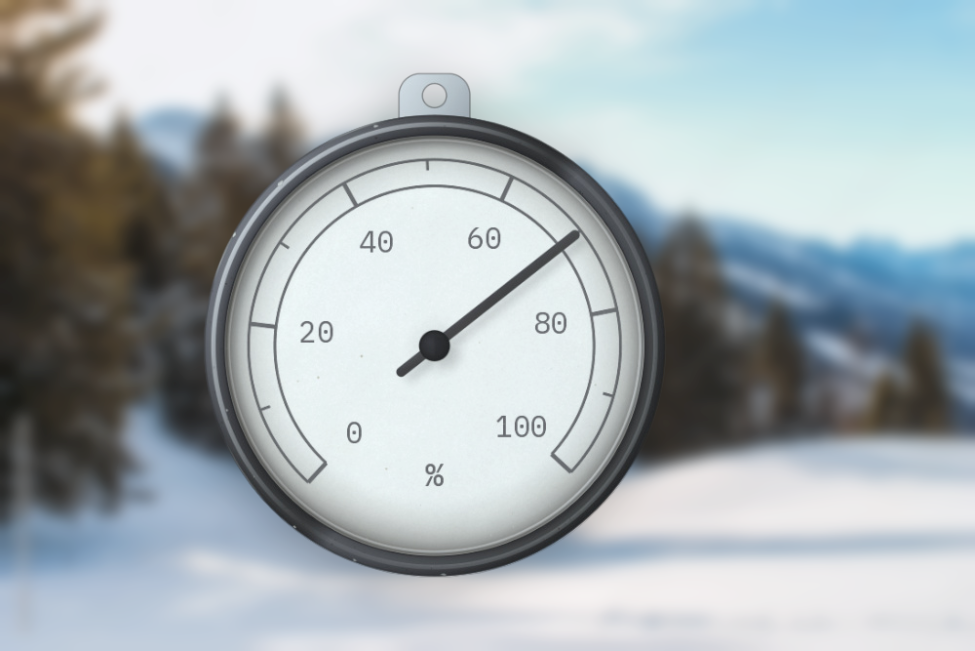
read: 70 %
